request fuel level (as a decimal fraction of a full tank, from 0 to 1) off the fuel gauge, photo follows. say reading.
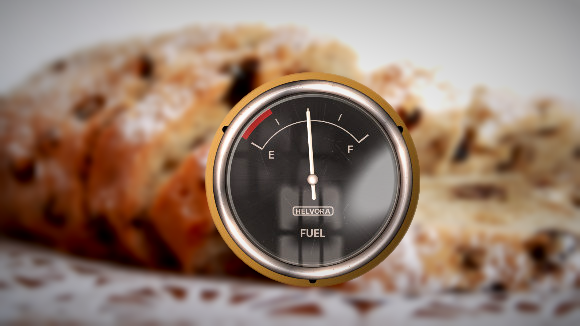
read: 0.5
